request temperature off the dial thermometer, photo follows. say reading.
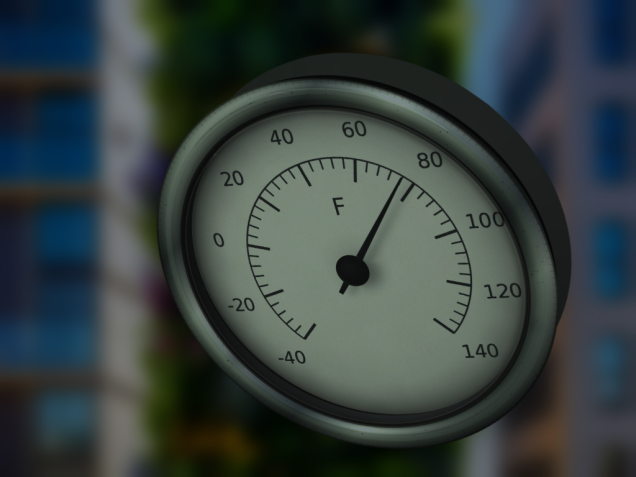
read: 76 °F
